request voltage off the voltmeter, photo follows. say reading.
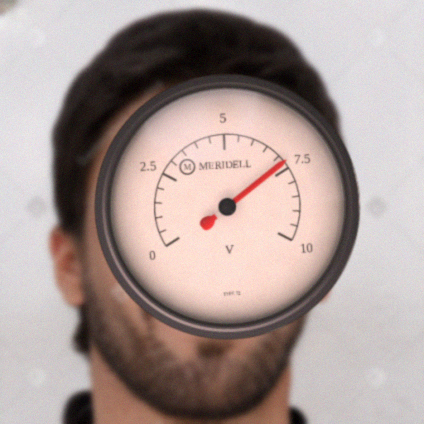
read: 7.25 V
